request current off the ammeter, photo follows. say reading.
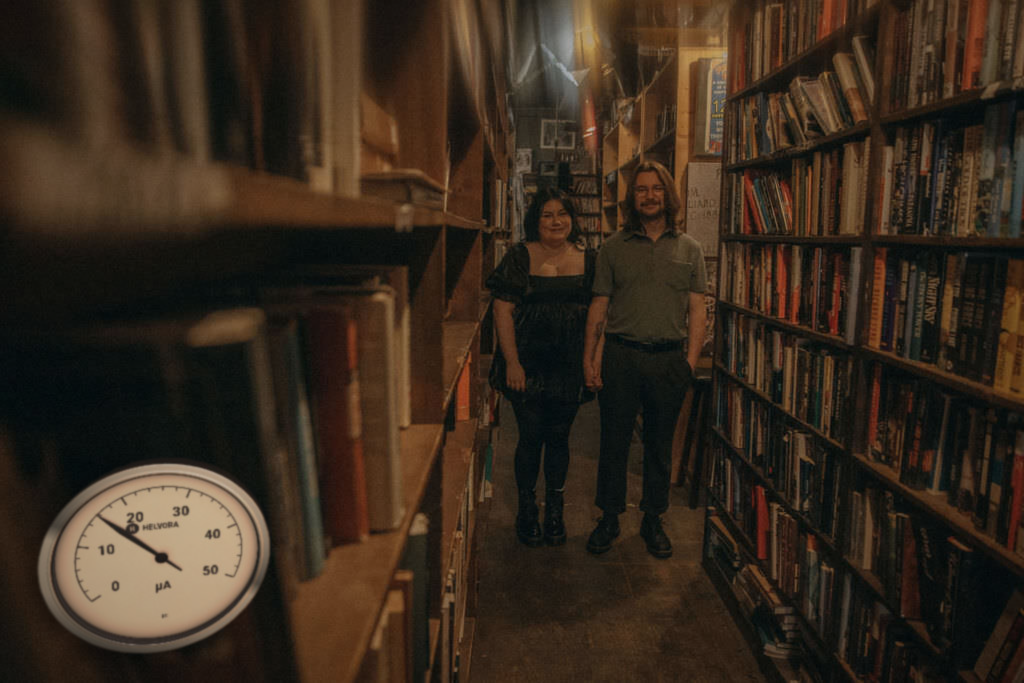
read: 16 µA
